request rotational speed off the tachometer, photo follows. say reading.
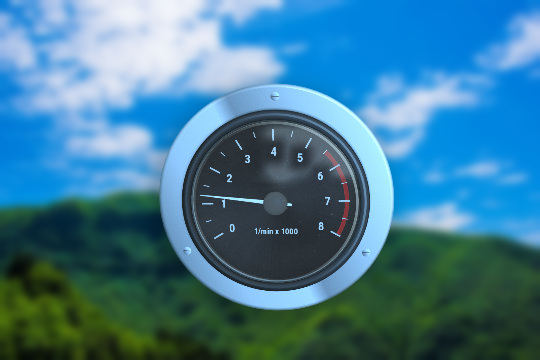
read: 1250 rpm
